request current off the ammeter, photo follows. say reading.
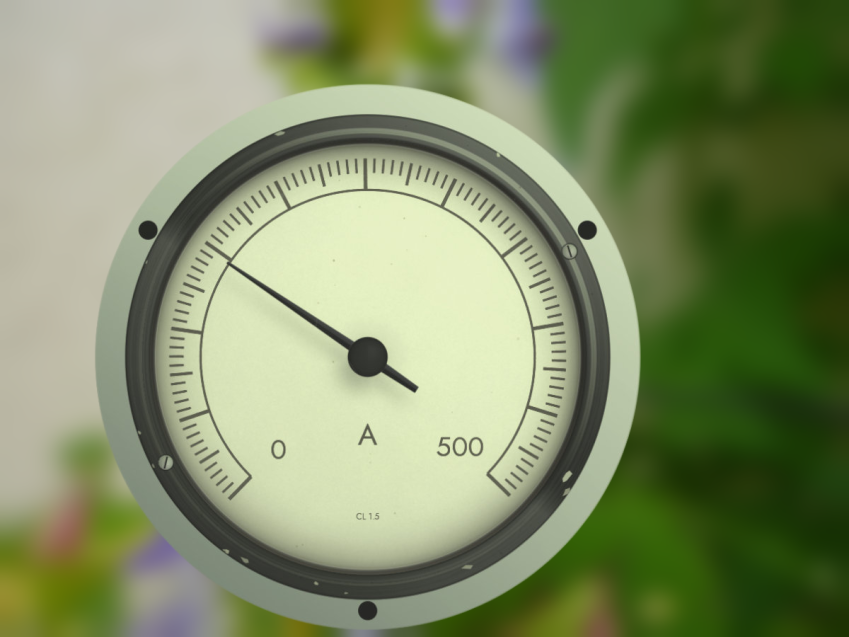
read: 147.5 A
